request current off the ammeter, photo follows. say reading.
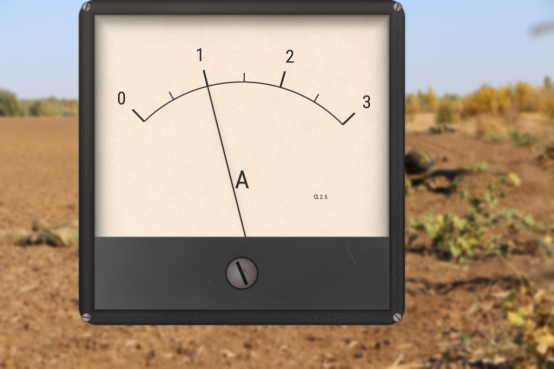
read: 1 A
